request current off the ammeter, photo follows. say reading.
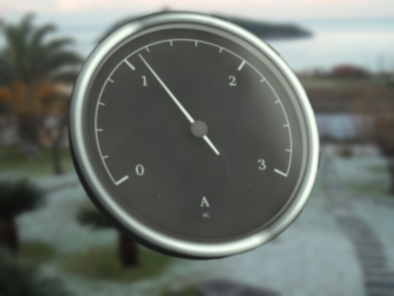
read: 1.1 A
